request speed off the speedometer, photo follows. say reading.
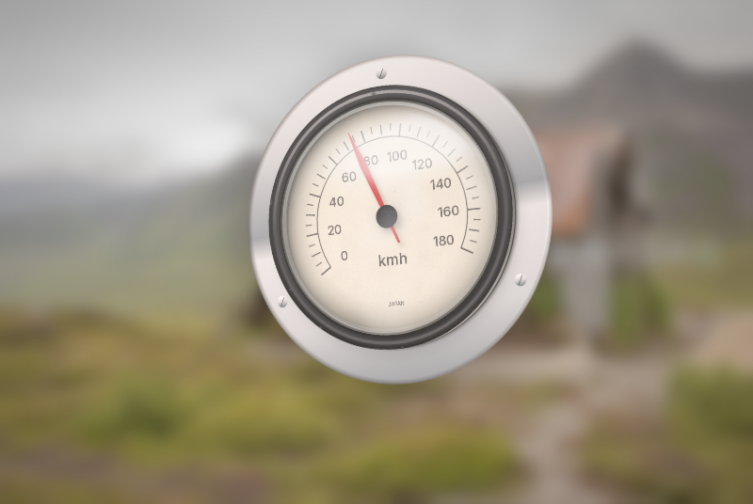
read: 75 km/h
